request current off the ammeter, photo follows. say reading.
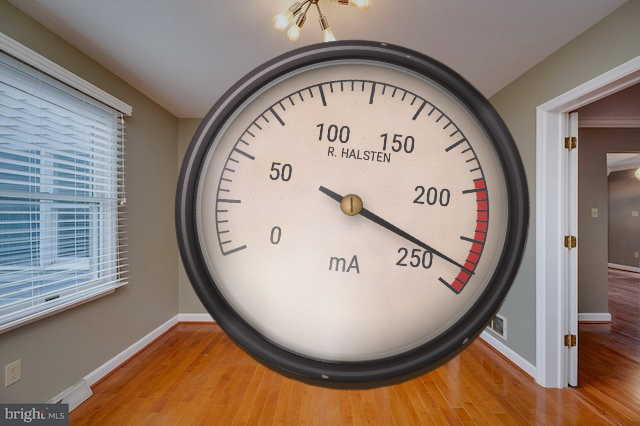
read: 240 mA
